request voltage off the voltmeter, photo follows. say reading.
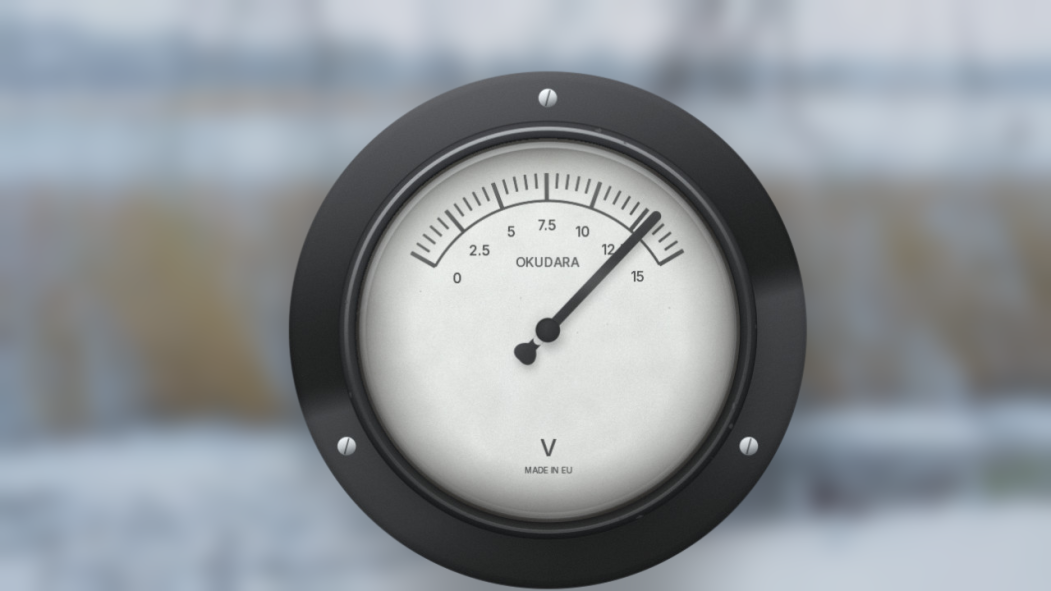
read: 13 V
